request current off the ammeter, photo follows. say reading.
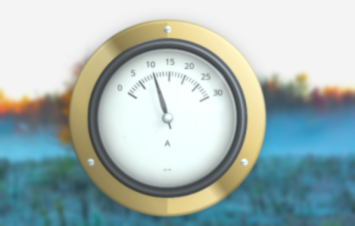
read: 10 A
